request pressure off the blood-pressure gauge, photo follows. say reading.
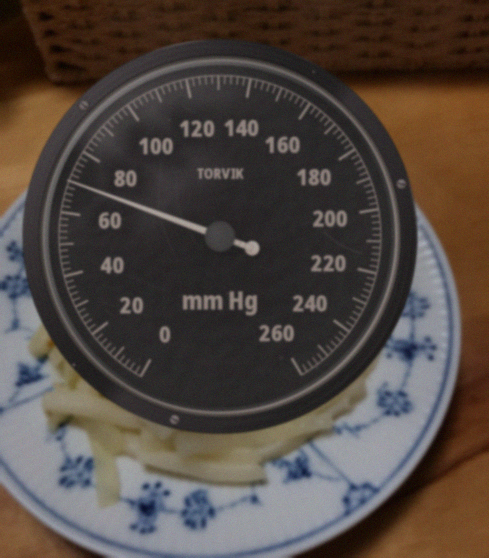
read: 70 mmHg
